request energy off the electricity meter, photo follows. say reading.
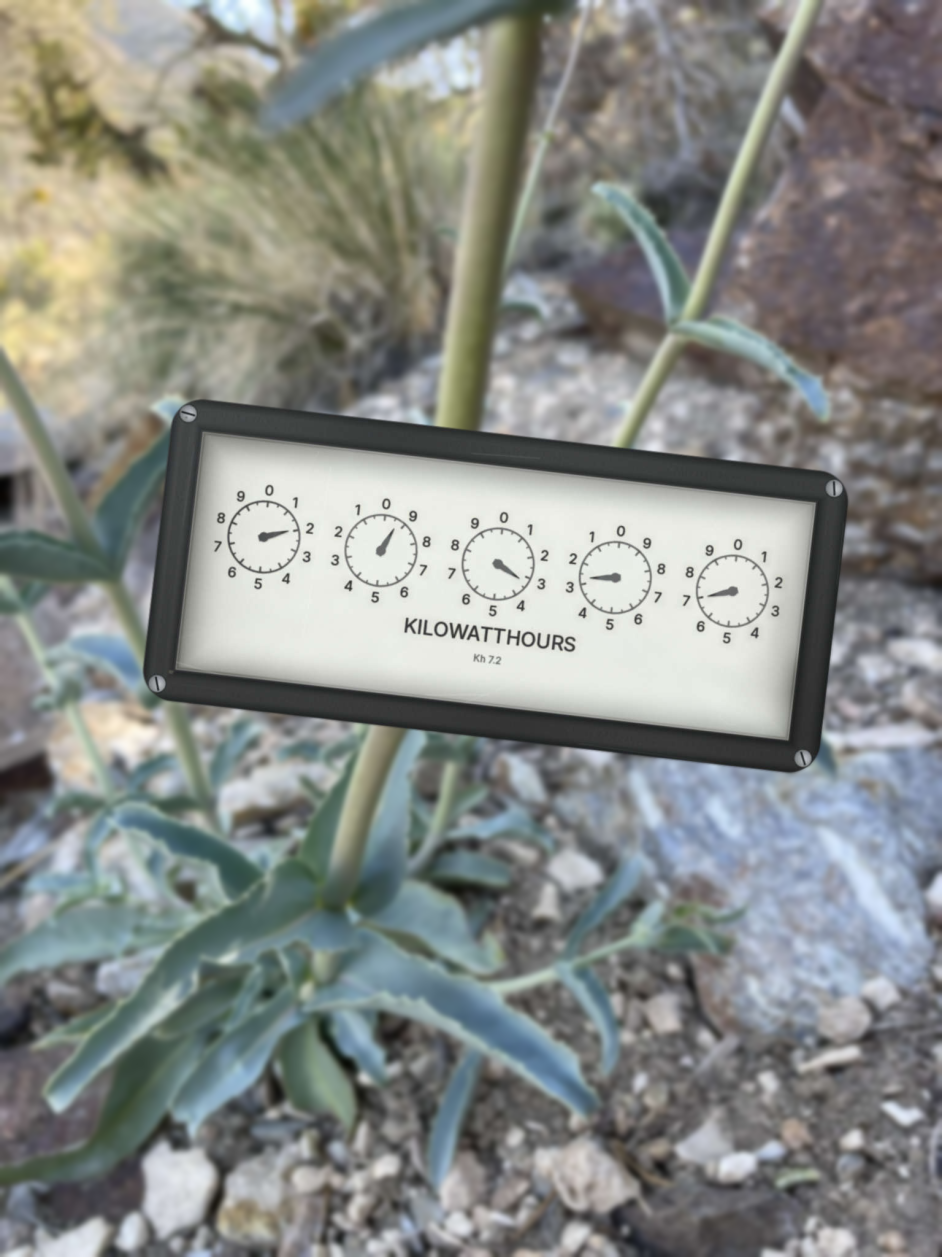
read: 19327 kWh
